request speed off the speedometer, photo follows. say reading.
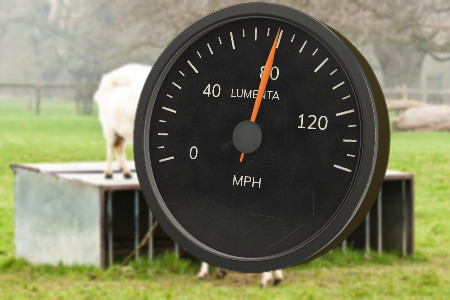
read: 80 mph
